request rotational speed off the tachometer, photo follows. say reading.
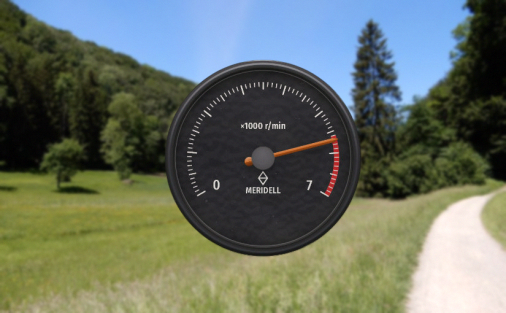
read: 5700 rpm
